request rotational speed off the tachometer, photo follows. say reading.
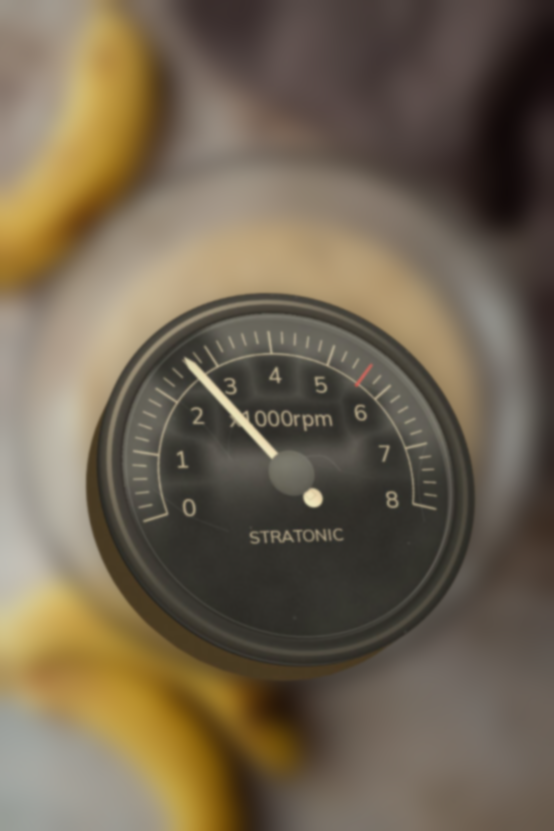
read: 2600 rpm
